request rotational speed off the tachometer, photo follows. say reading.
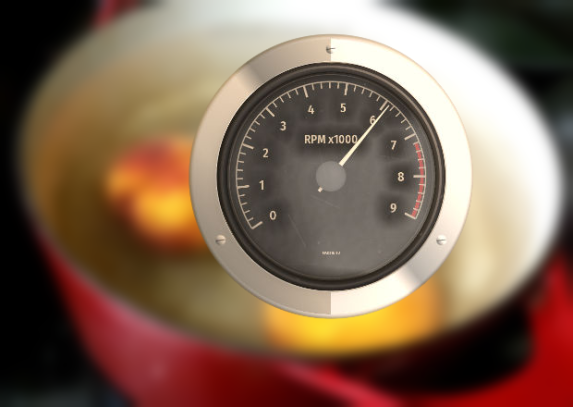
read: 6100 rpm
